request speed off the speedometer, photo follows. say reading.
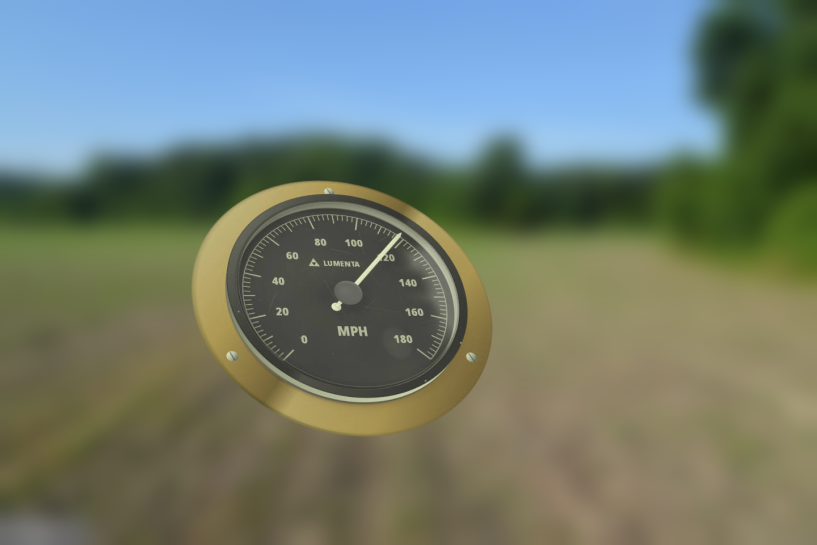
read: 118 mph
